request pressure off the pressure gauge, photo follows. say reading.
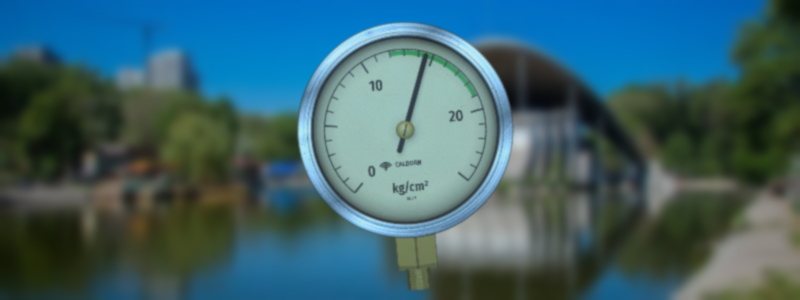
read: 14.5 kg/cm²
